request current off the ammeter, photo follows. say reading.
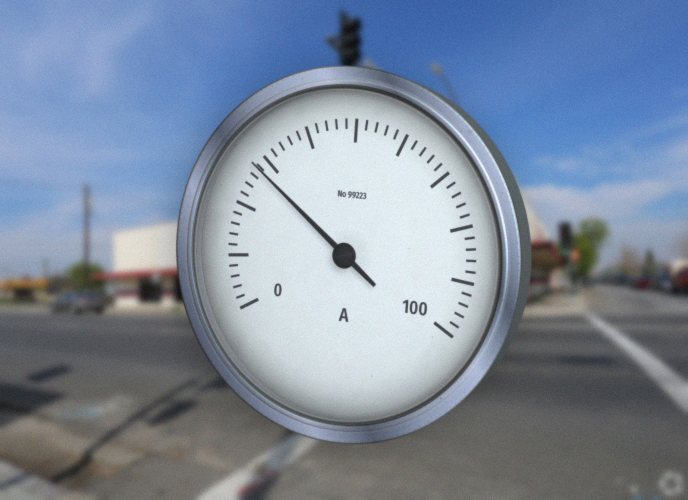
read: 28 A
